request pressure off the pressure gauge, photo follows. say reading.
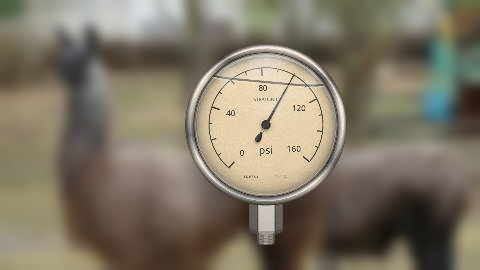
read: 100 psi
